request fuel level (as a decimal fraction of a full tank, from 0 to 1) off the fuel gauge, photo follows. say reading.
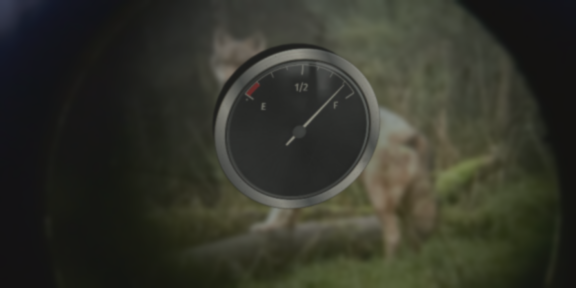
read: 0.875
